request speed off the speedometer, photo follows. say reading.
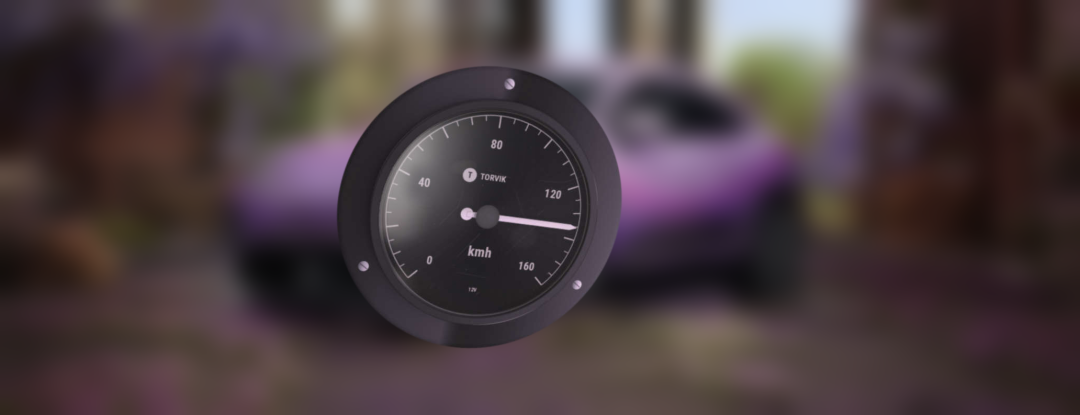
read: 135 km/h
